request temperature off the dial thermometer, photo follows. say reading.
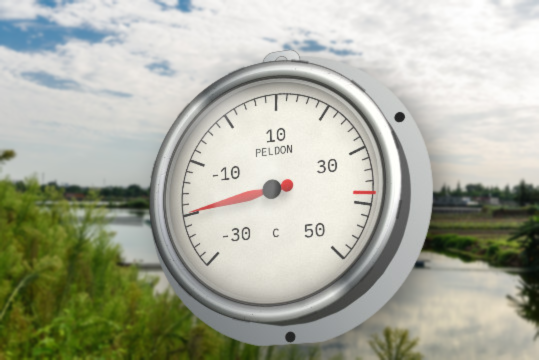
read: -20 °C
